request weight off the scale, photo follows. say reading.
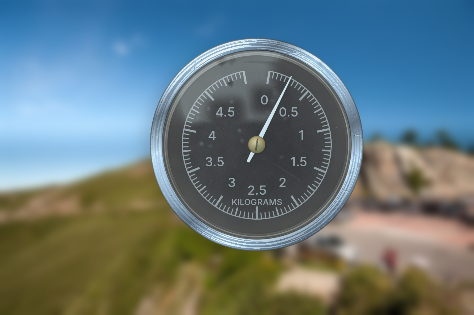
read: 0.25 kg
